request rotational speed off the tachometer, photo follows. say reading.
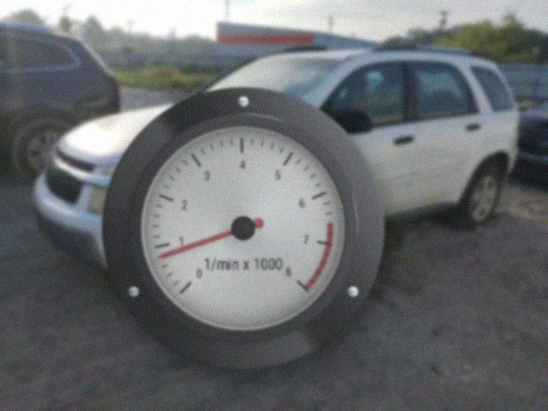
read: 800 rpm
